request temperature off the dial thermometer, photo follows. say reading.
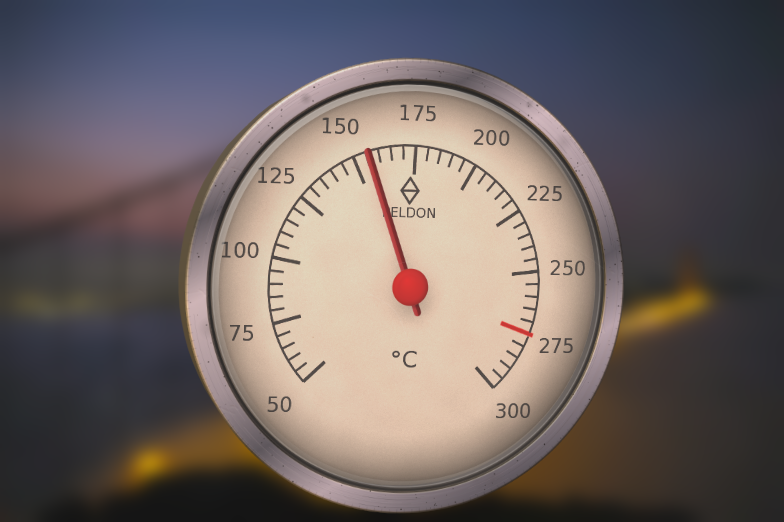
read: 155 °C
